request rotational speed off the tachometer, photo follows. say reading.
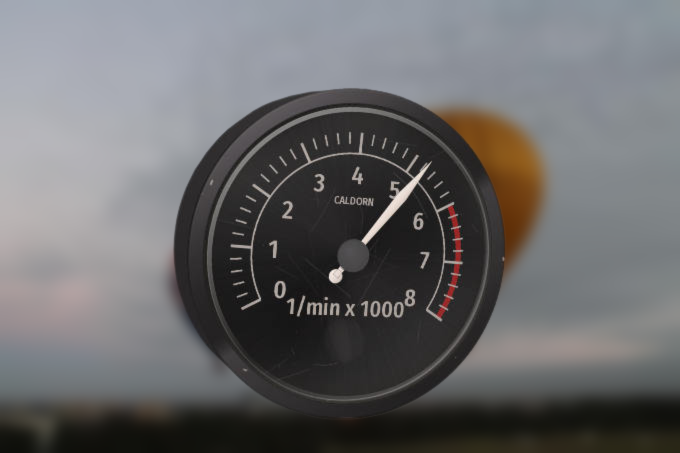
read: 5200 rpm
